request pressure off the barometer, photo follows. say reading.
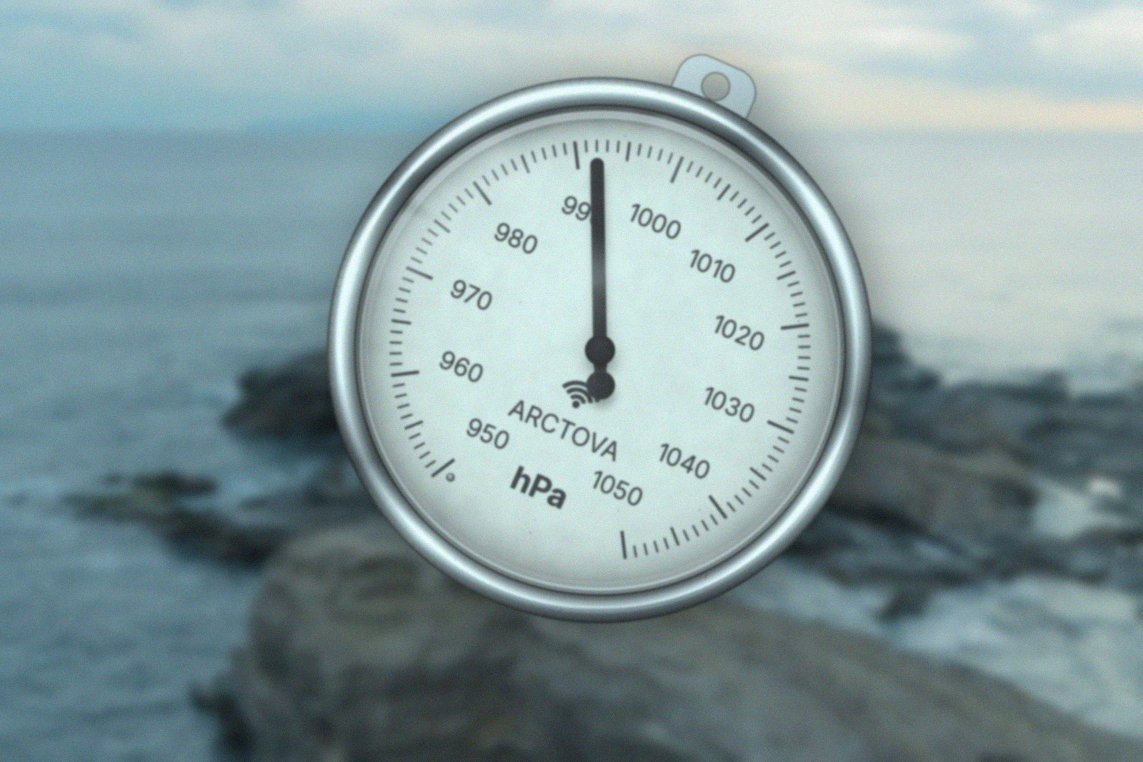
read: 992 hPa
